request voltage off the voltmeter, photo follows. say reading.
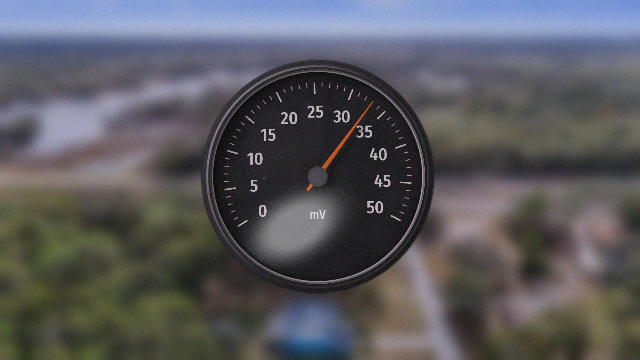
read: 33 mV
